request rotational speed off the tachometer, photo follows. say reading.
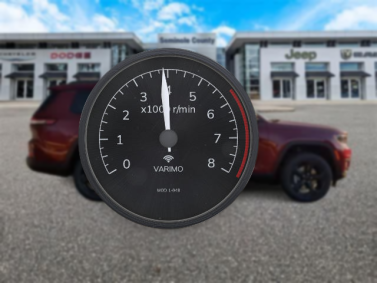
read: 3875 rpm
